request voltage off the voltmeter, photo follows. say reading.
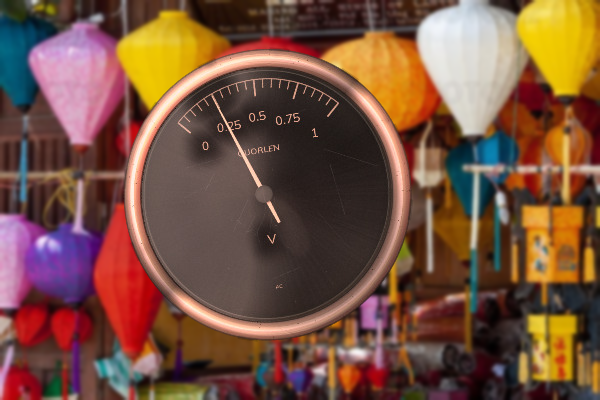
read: 0.25 V
